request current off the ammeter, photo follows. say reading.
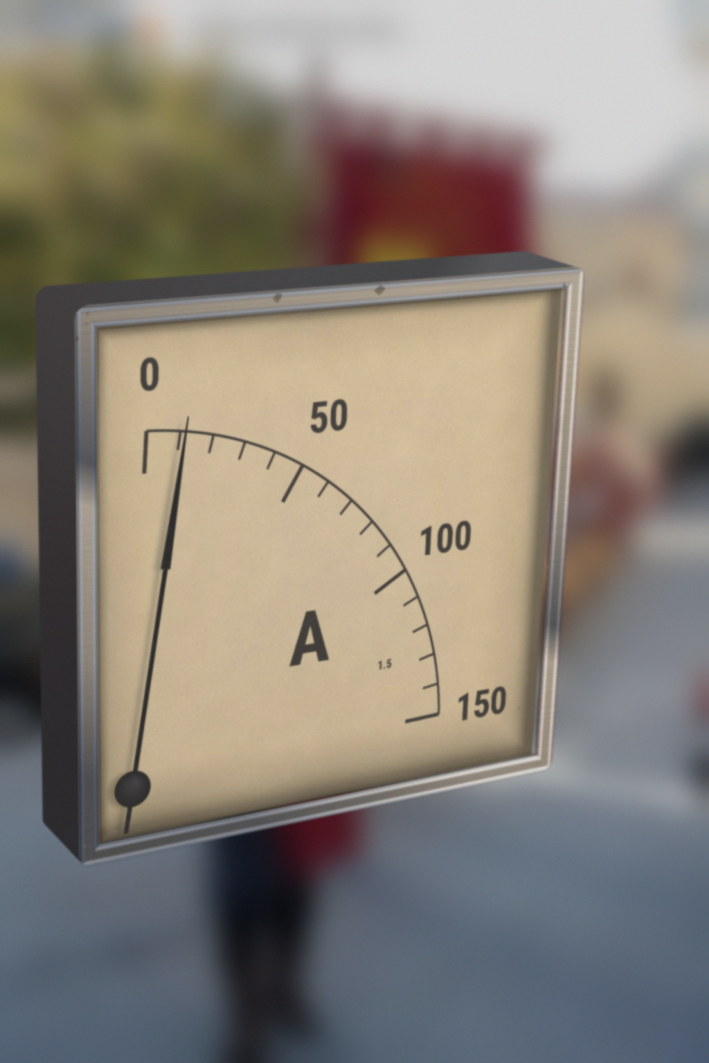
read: 10 A
